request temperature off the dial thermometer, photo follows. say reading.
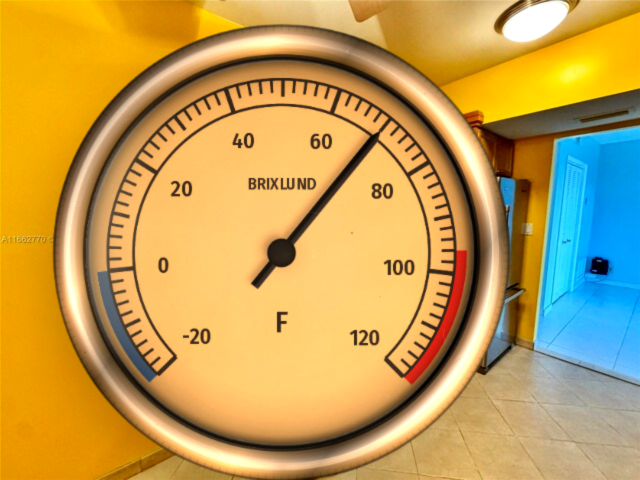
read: 70 °F
